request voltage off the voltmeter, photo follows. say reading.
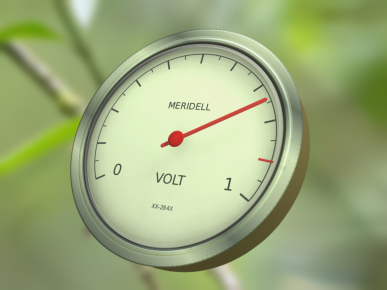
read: 0.75 V
